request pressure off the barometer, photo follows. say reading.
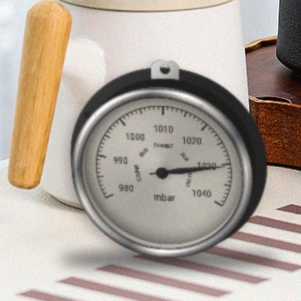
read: 1030 mbar
